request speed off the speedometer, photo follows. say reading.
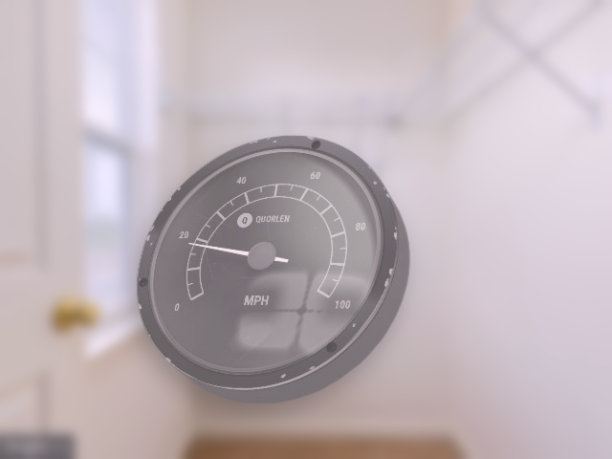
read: 17.5 mph
